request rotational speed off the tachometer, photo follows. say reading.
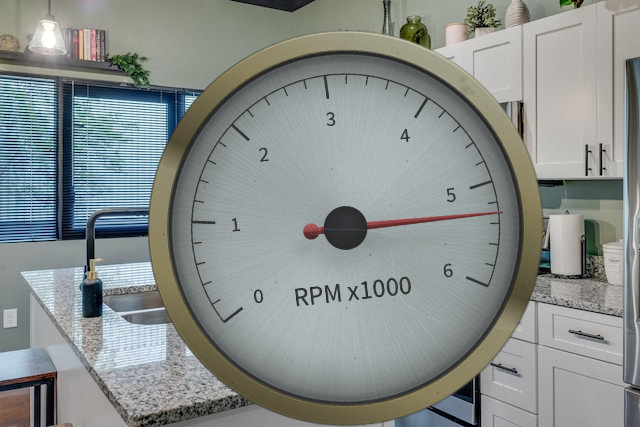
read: 5300 rpm
